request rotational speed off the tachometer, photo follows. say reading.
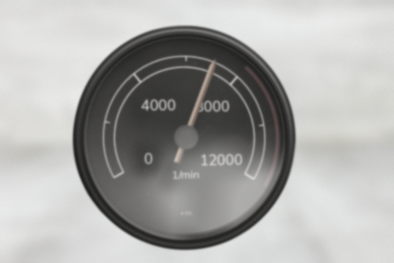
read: 7000 rpm
